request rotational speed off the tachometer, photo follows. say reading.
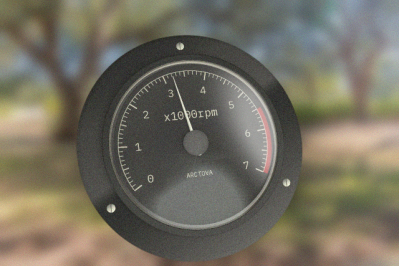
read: 3200 rpm
